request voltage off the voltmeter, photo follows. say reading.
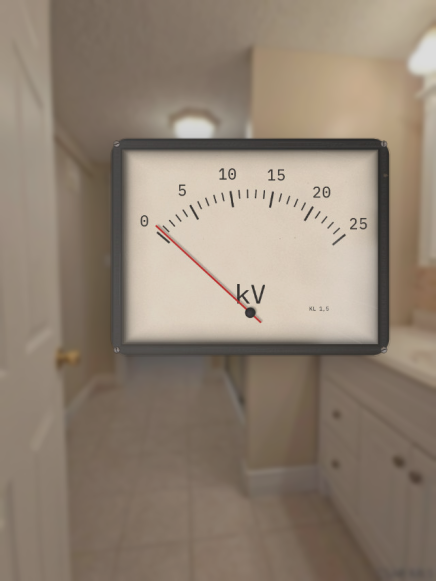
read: 0.5 kV
